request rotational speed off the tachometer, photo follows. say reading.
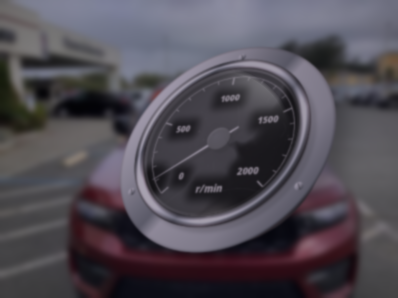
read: 100 rpm
